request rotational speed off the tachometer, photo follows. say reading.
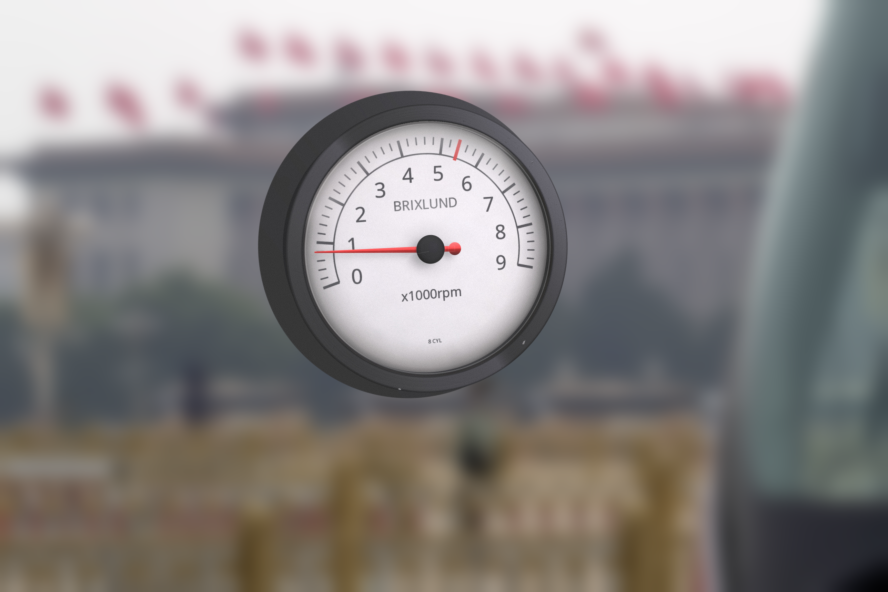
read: 800 rpm
